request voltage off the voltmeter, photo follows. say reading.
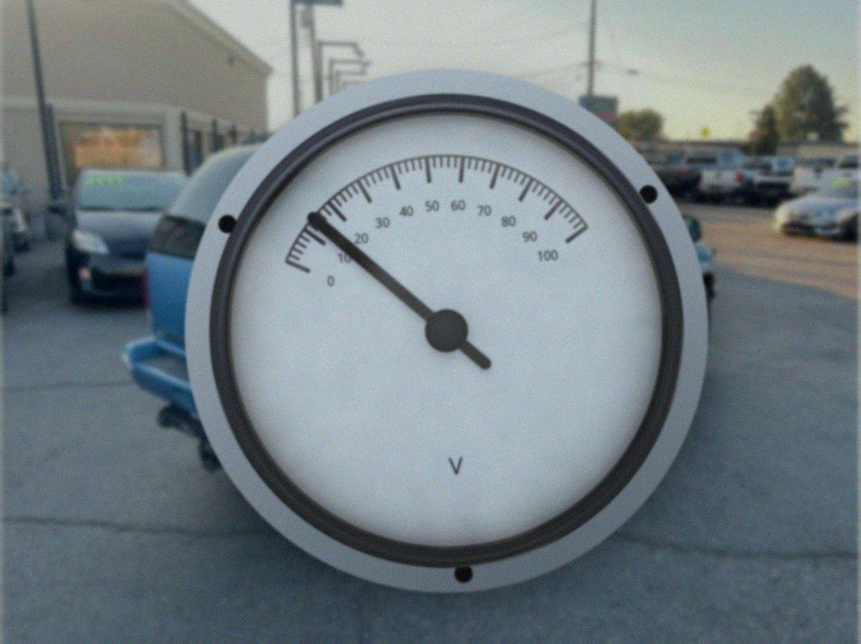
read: 14 V
